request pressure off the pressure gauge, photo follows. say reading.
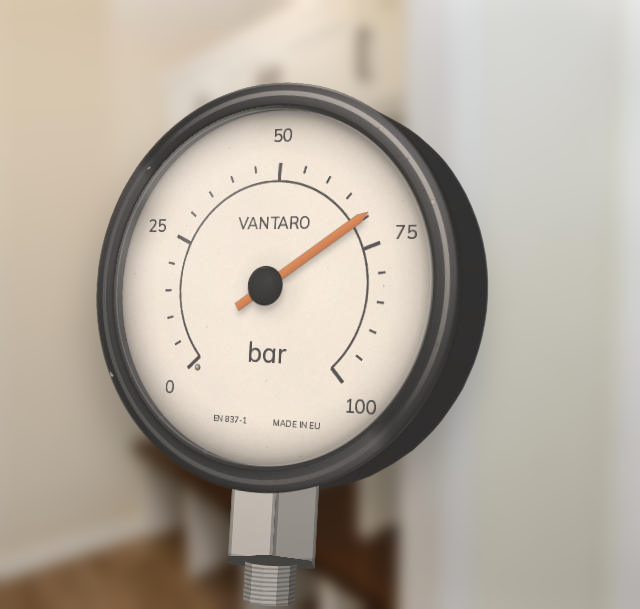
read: 70 bar
